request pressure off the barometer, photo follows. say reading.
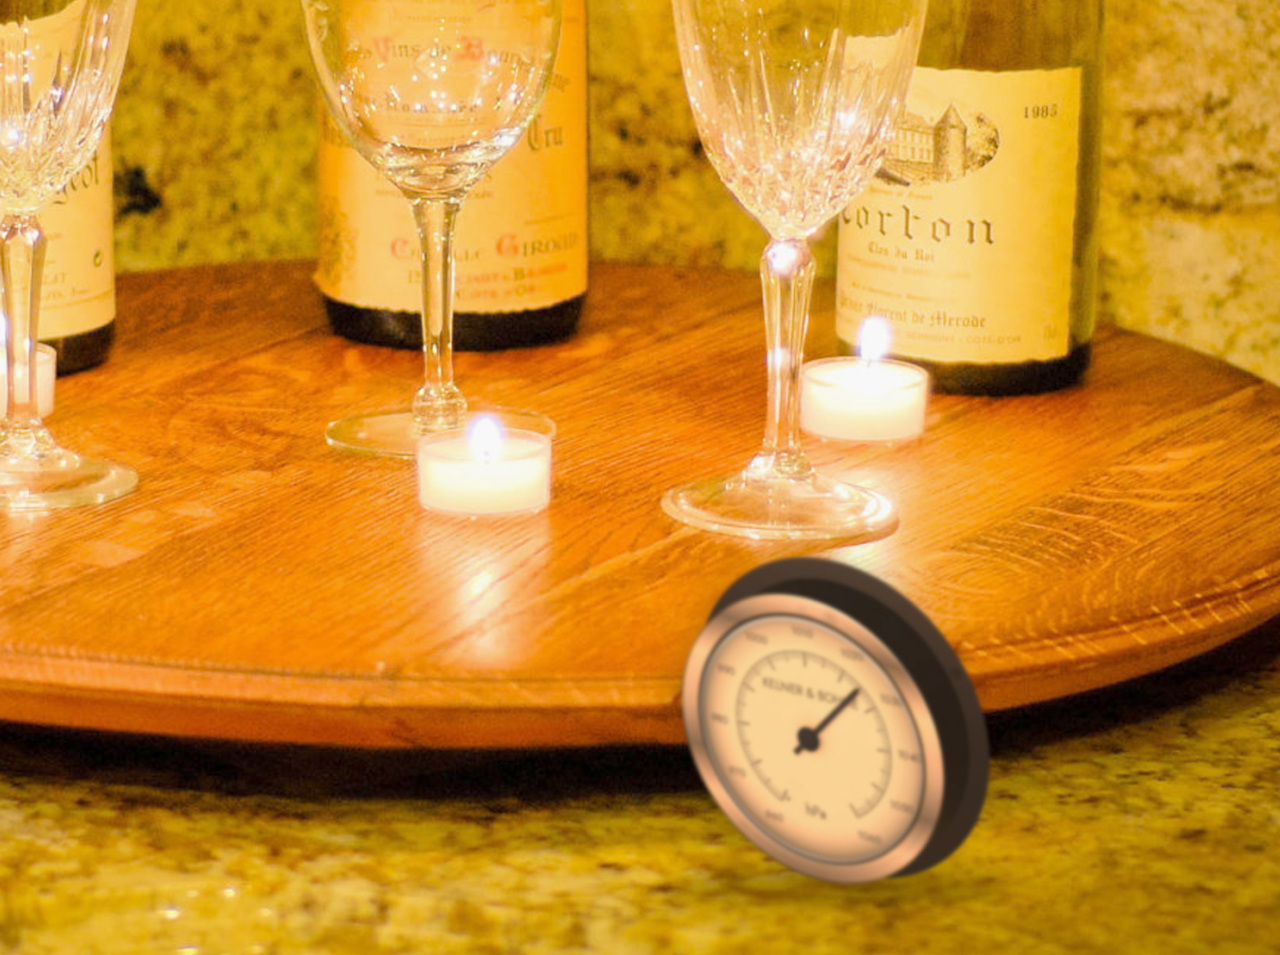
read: 1025 hPa
